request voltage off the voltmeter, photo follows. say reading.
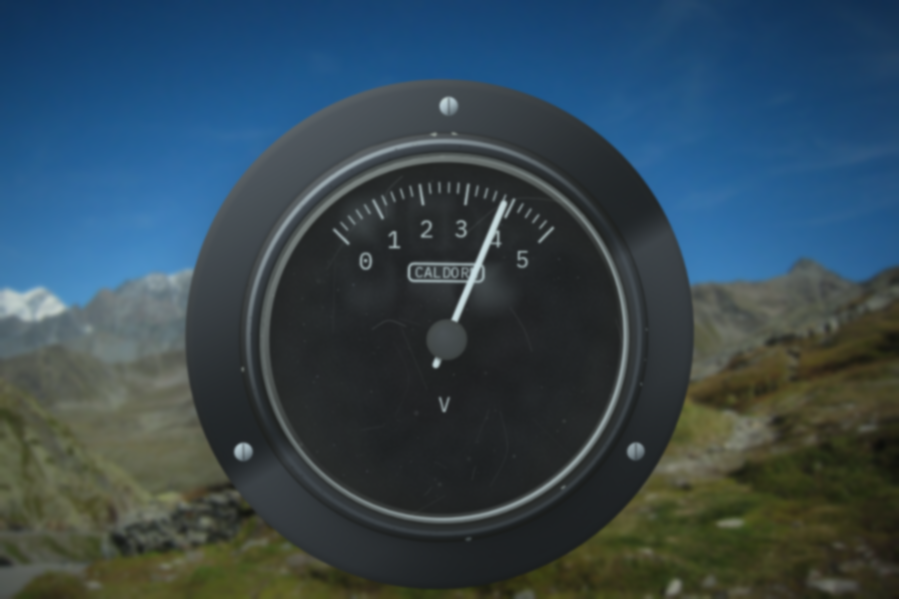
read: 3.8 V
